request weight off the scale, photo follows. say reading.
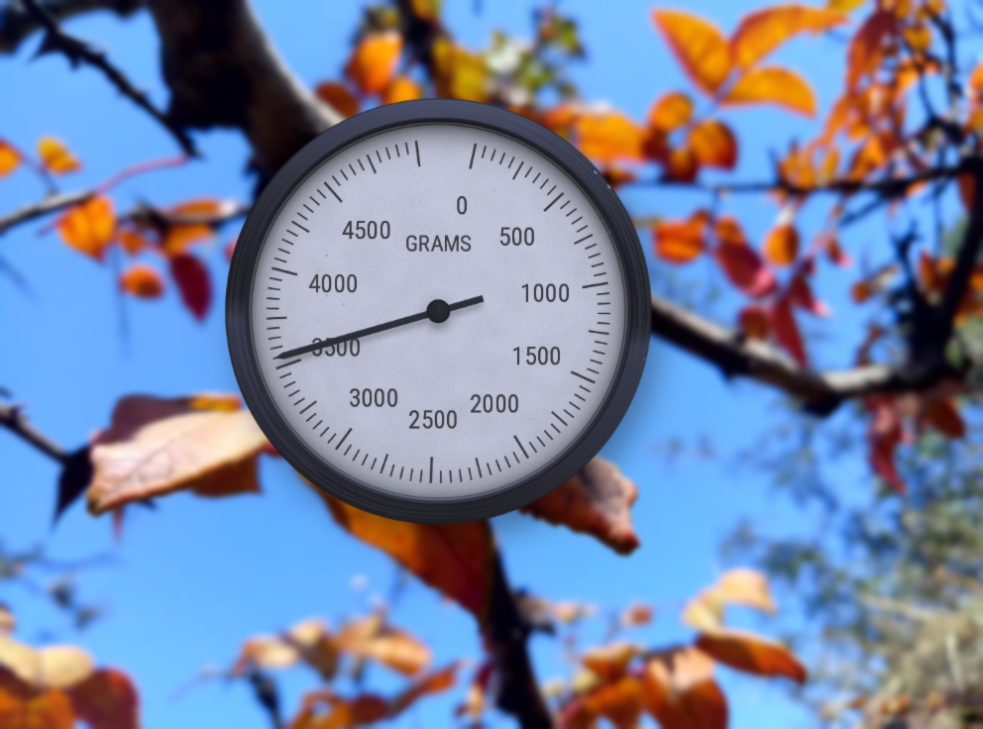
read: 3550 g
